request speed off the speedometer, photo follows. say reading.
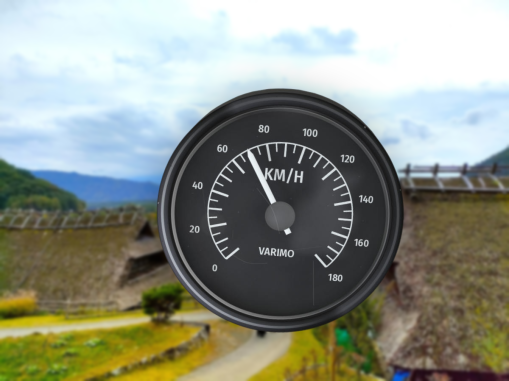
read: 70 km/h
